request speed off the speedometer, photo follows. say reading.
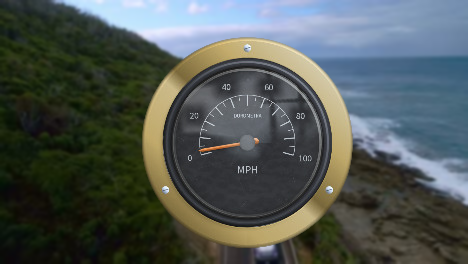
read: 2.5 mph
